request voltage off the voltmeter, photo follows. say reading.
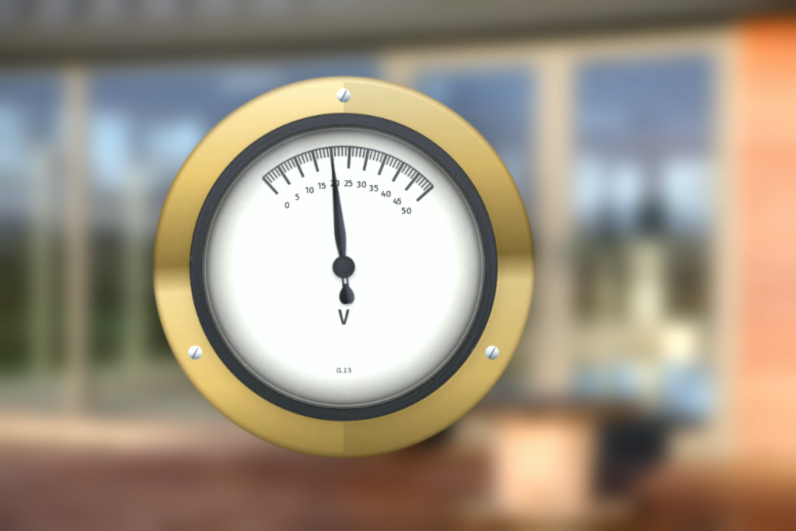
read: 20 V
